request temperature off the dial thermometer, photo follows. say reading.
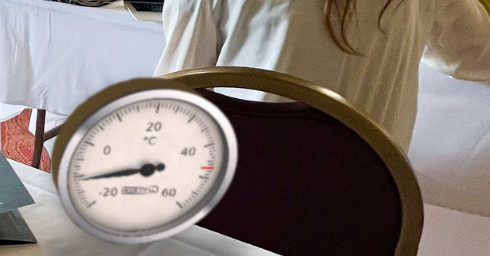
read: -10 °C
